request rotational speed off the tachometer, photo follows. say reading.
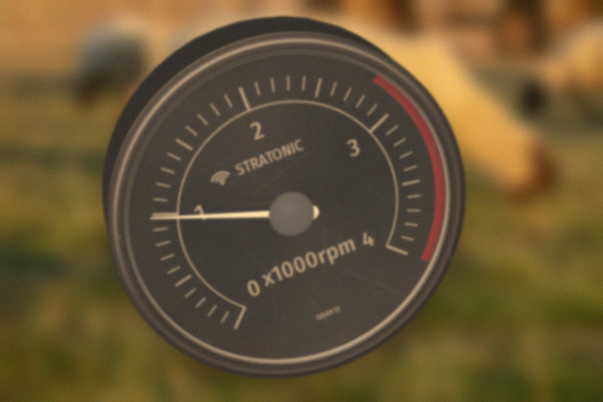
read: 1000 rpm
